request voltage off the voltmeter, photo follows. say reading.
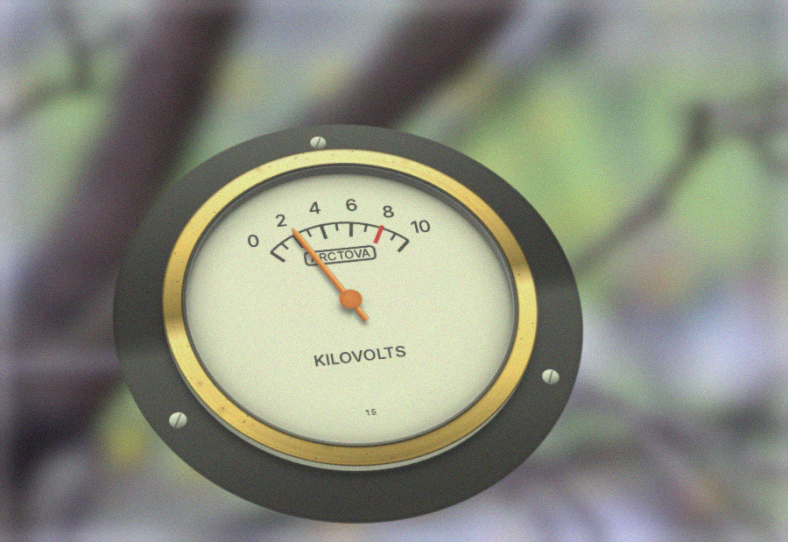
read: 2 kV
